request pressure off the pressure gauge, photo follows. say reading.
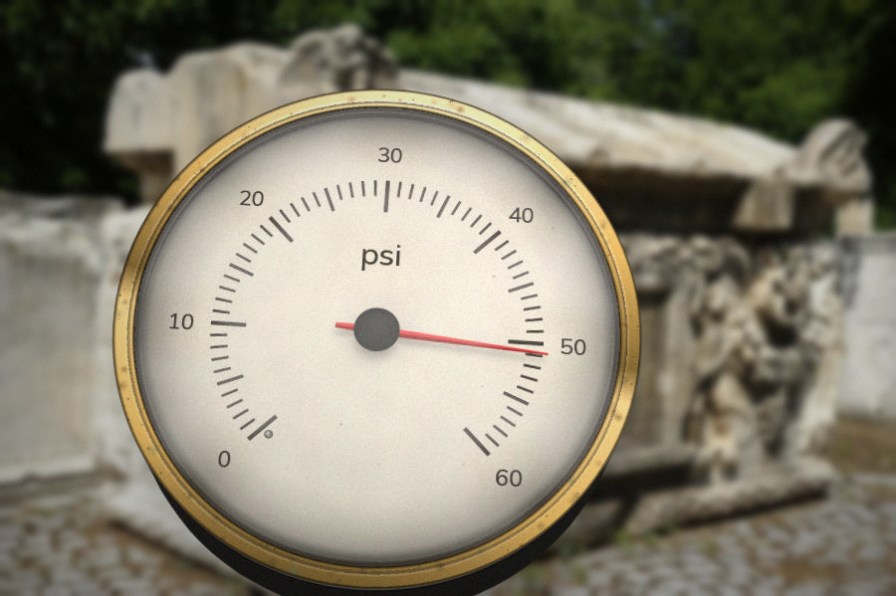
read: 51 psi
